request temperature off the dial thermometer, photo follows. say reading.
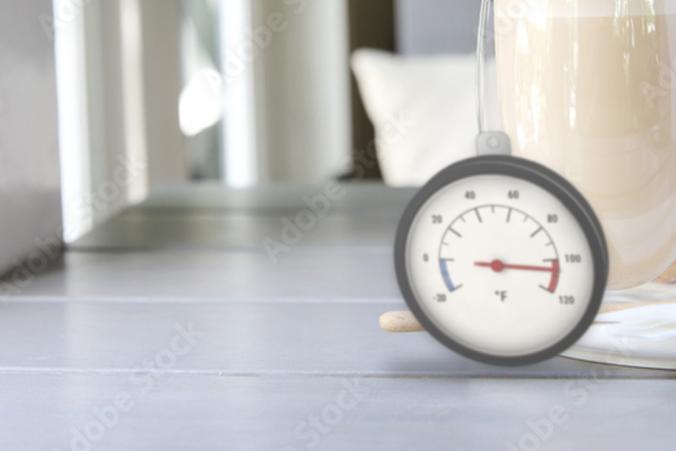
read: 105 °F
